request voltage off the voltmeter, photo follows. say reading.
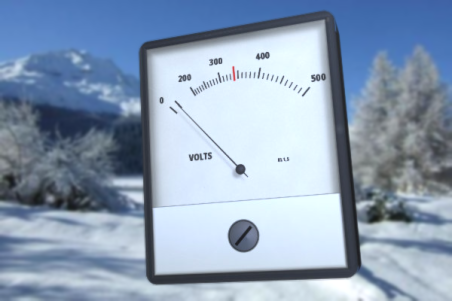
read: 100 V
